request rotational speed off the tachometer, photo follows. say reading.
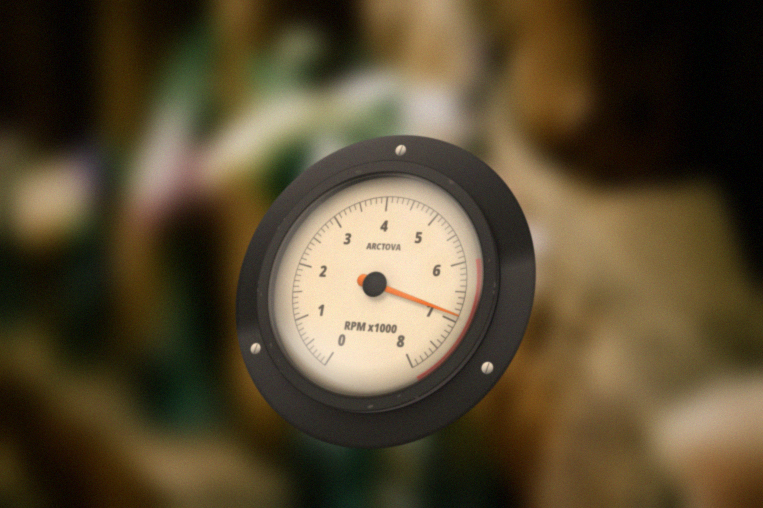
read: 6900 rpm
